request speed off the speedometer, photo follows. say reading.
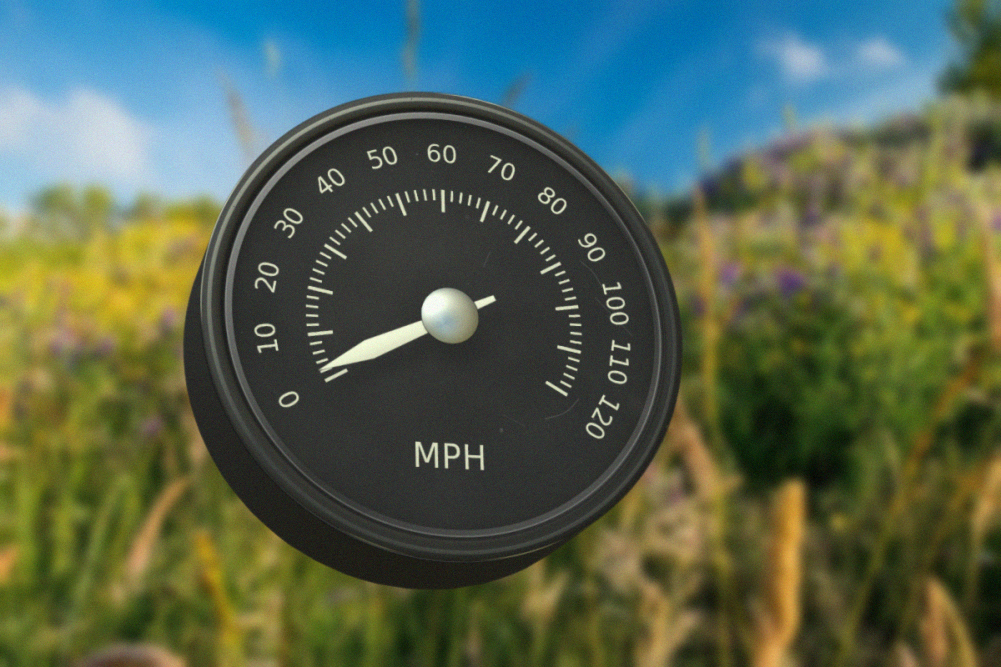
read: 2 mph
